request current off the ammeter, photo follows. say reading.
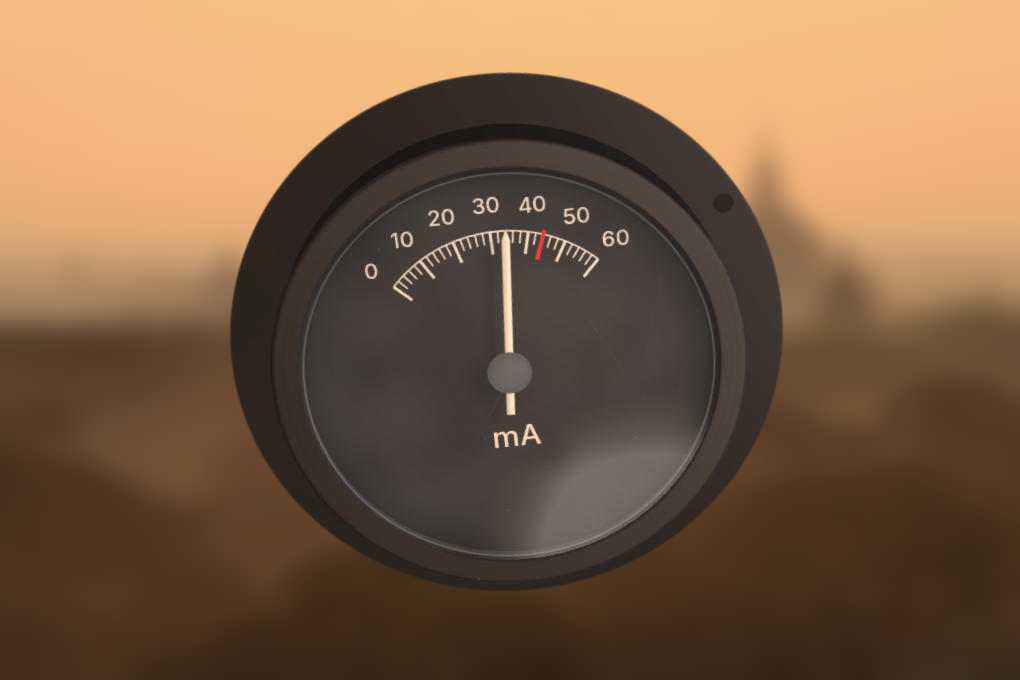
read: 34 mA
